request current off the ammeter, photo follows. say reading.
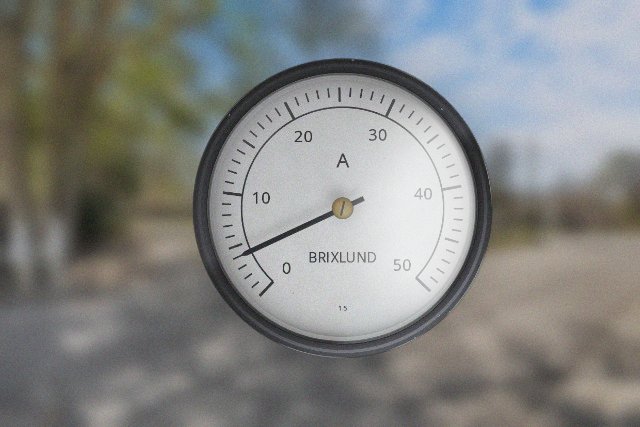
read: 4 A
